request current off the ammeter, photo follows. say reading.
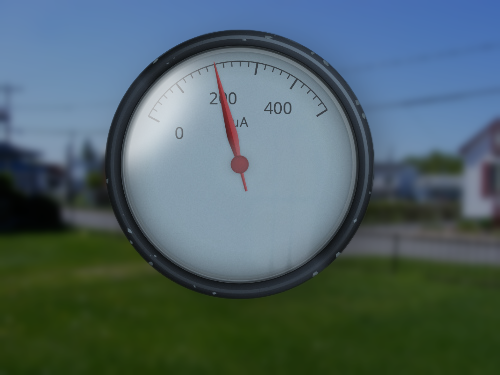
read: 200 µA
